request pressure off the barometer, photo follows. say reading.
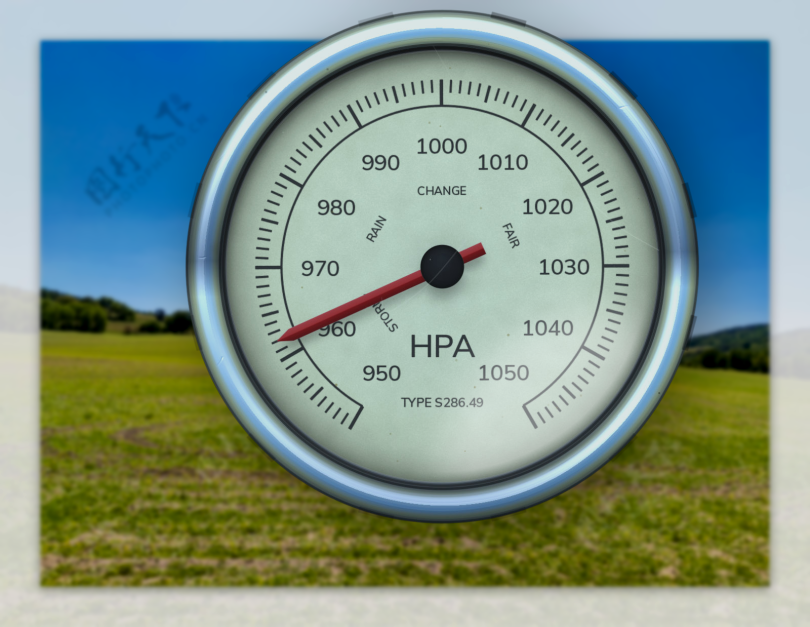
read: 962 hPa
